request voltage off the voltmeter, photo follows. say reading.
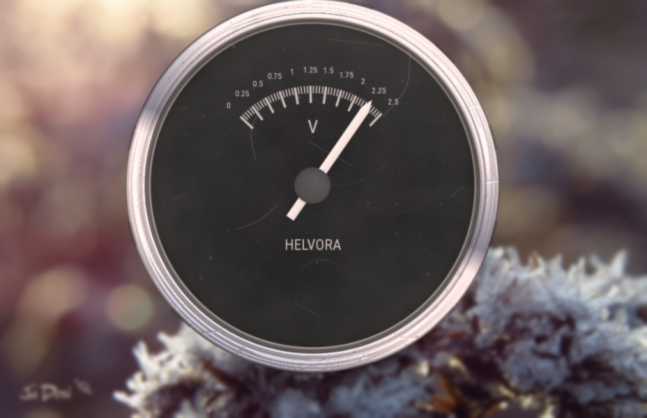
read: 2.25 V
